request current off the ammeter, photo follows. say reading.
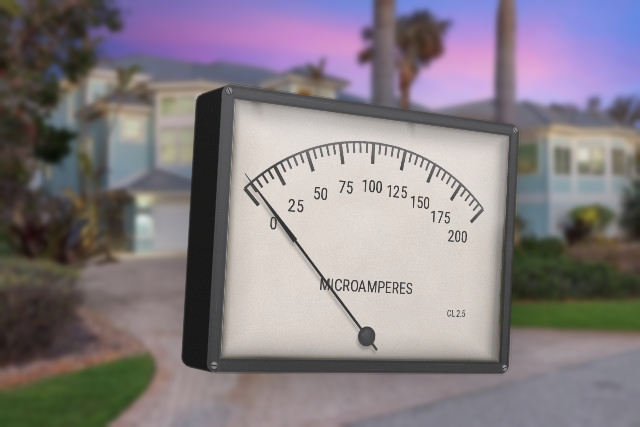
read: 5 µA
